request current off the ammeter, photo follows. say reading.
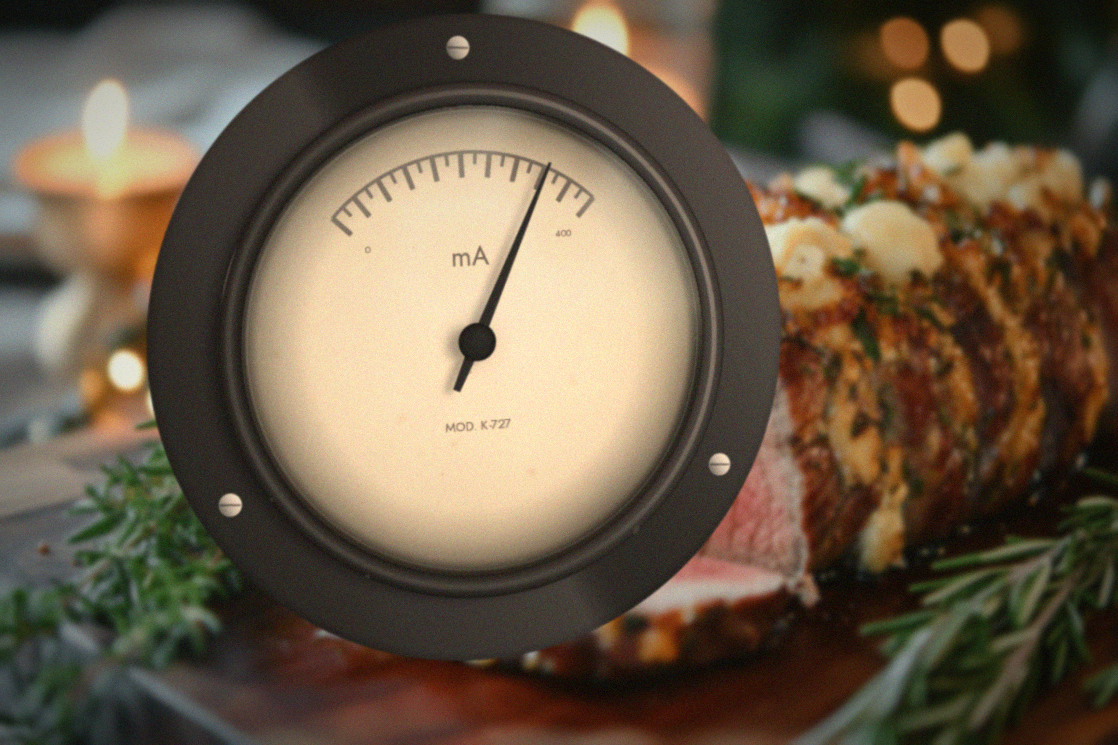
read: 320 mA
